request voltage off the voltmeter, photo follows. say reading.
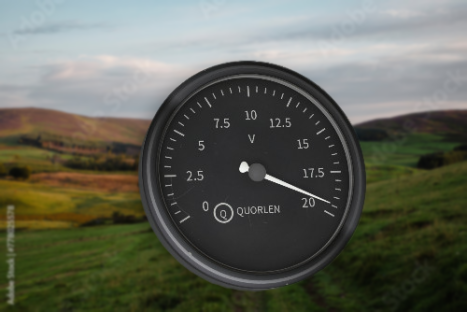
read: 19.5 V
